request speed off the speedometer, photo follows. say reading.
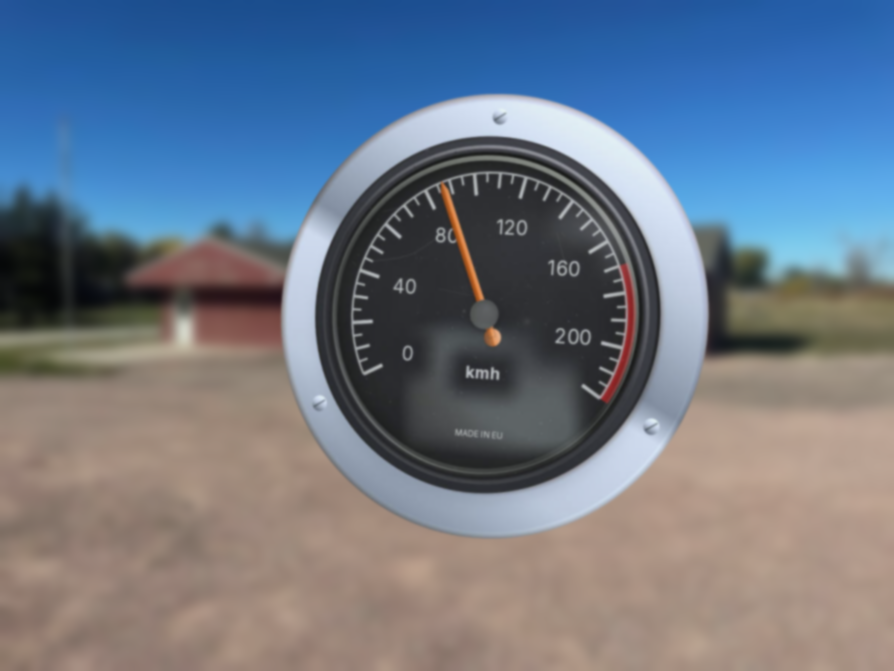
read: 87.5 km/h
